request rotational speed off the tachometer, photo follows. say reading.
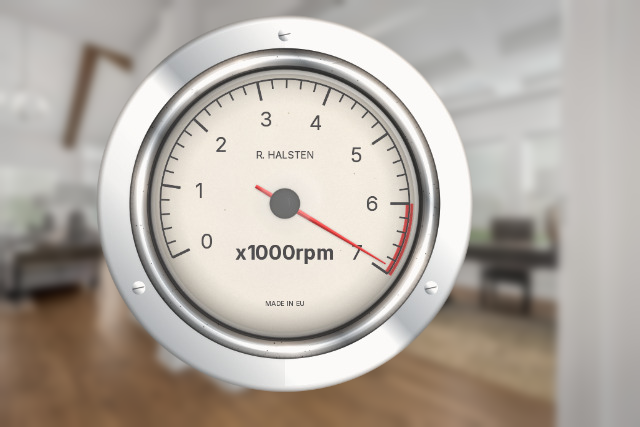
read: 6900 rpm
